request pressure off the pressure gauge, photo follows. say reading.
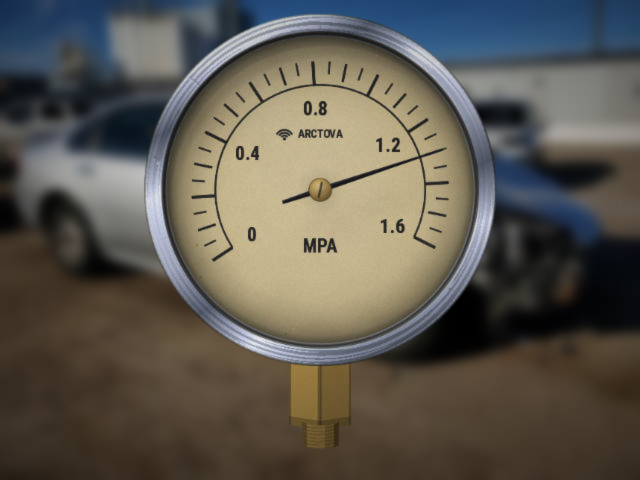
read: 1.3 MPa
